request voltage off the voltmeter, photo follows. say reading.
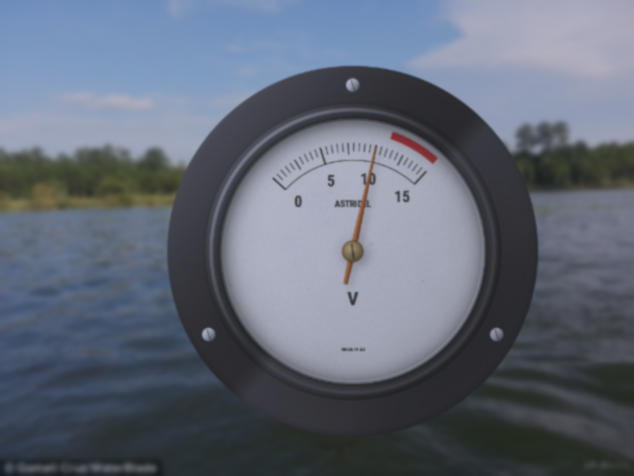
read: 10 V
